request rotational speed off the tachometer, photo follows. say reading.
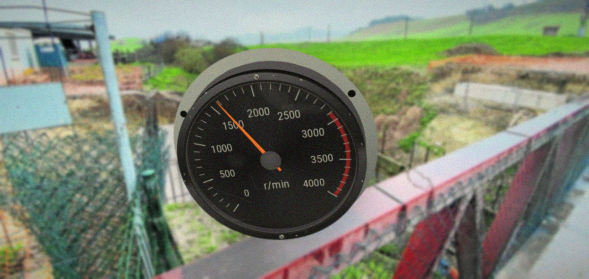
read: 1600 rpm
